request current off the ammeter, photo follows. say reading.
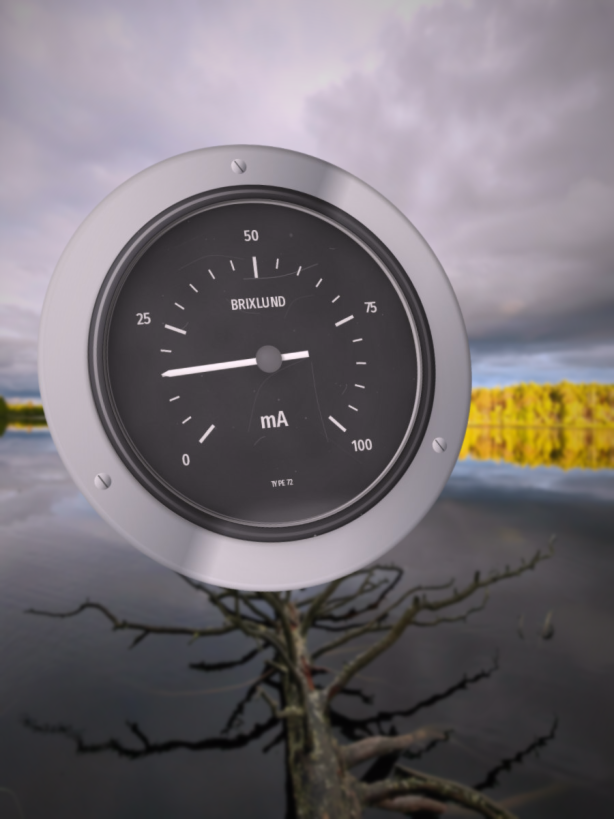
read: 15 mA
